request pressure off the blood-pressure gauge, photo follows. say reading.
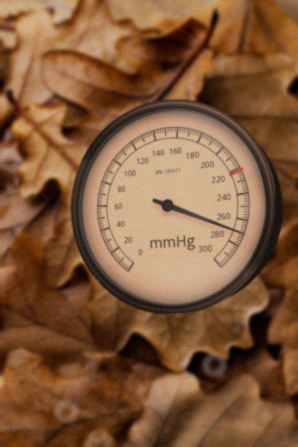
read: 270 mmHg
